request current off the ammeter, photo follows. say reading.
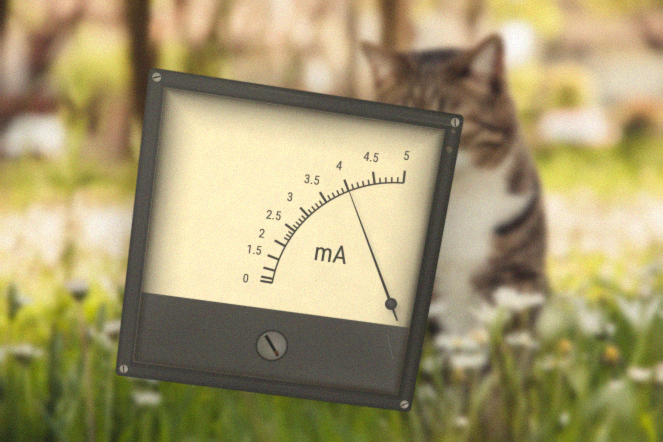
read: 4 mA
